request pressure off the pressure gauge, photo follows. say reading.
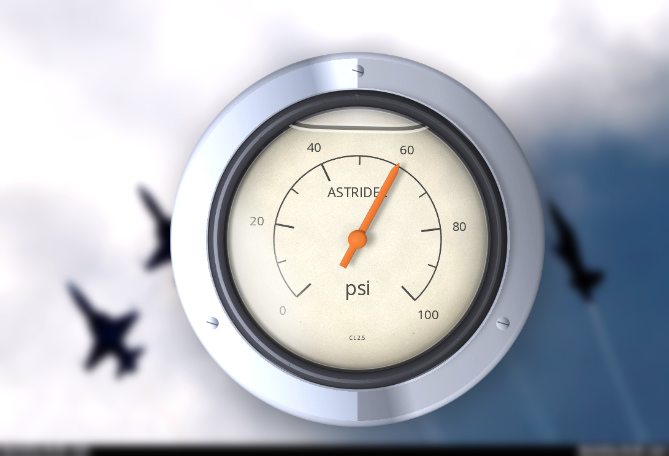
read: 60 psi
